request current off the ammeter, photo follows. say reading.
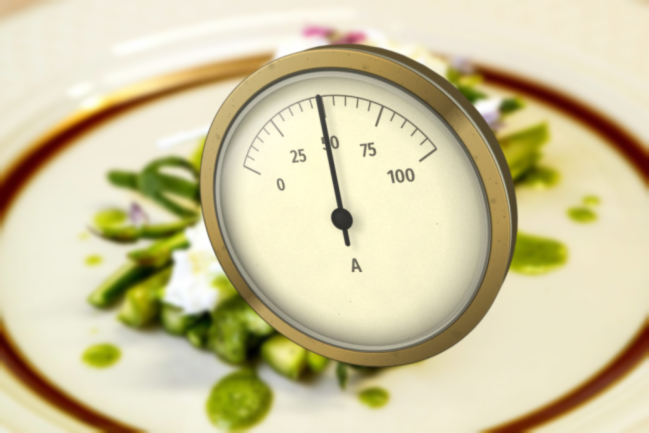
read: 50 A
